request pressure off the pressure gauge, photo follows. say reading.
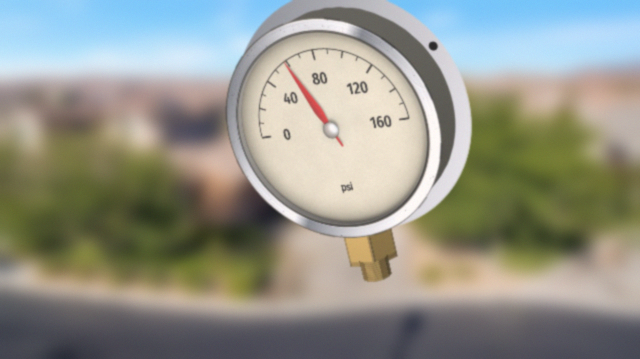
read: 60 psi
